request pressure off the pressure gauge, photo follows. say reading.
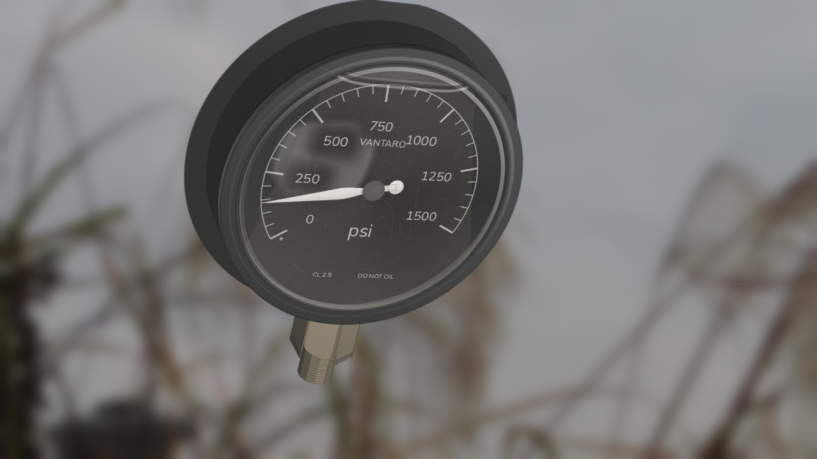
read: 150 psi
